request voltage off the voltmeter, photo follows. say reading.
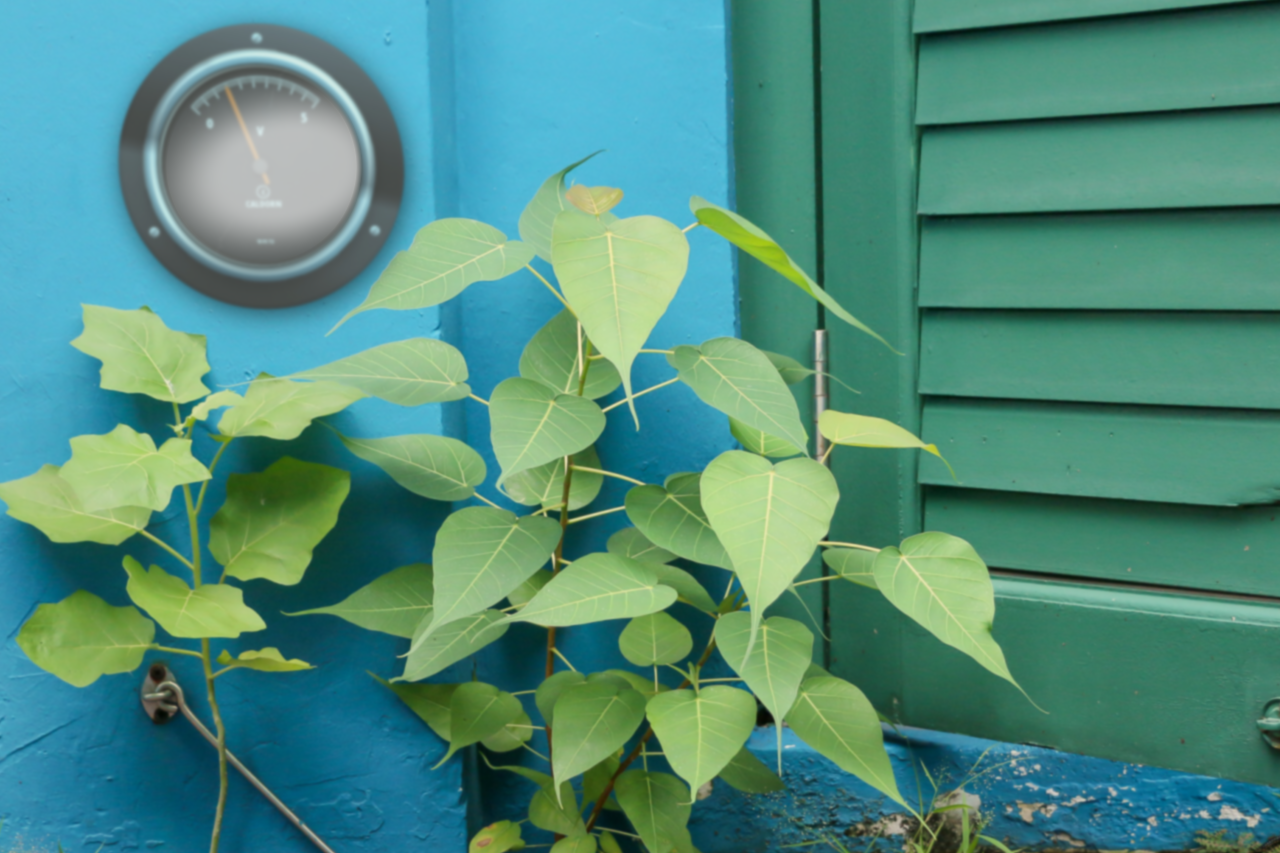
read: 1.5 V
